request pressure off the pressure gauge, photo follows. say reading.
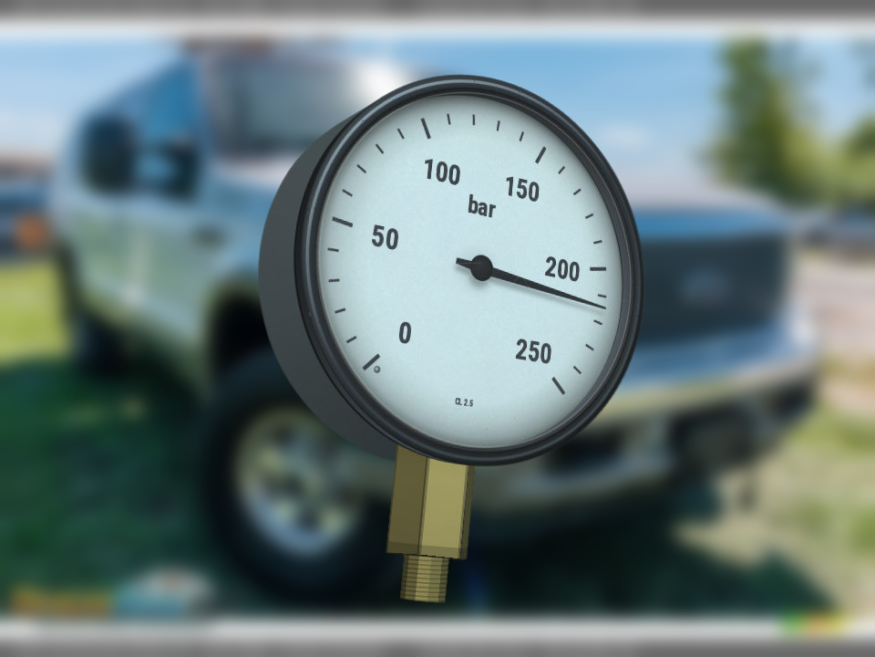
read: 215 bar
